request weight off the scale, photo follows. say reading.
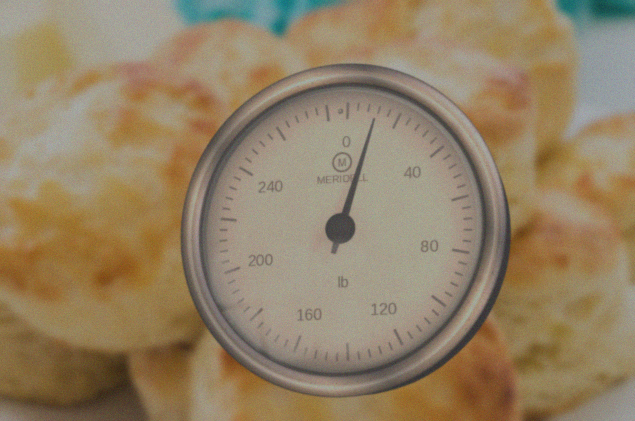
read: 12 lb
